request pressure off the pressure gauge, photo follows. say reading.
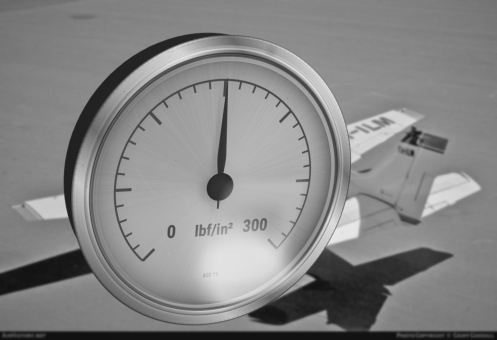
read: 150 psi
